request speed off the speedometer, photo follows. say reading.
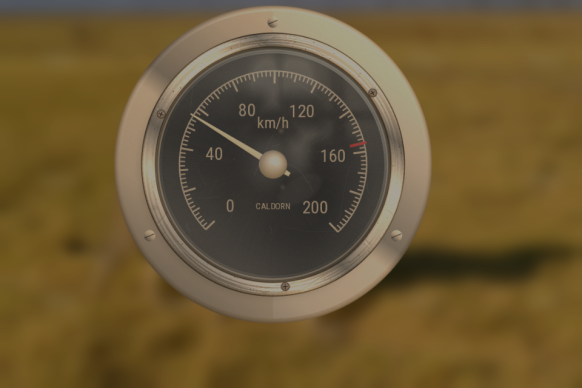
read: 56 km/h
